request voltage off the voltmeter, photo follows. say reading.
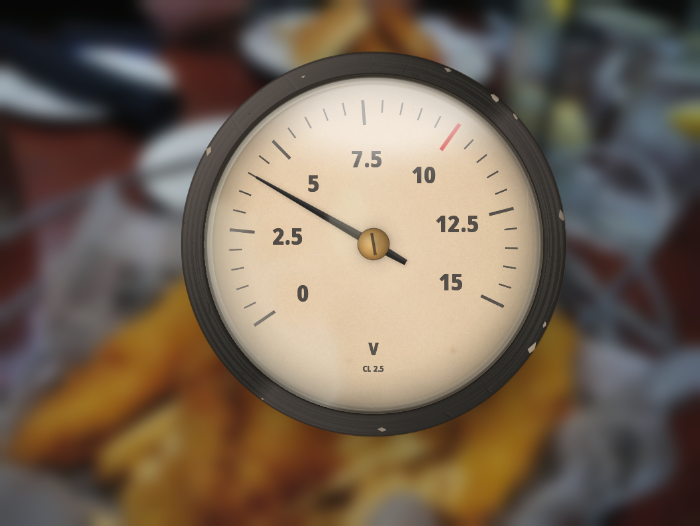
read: 4 V
